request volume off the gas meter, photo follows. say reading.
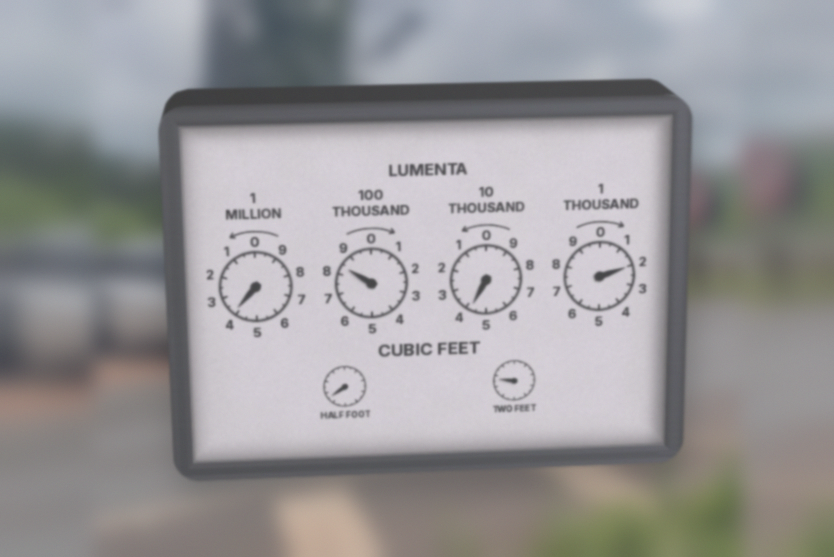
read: 384200 ft³
